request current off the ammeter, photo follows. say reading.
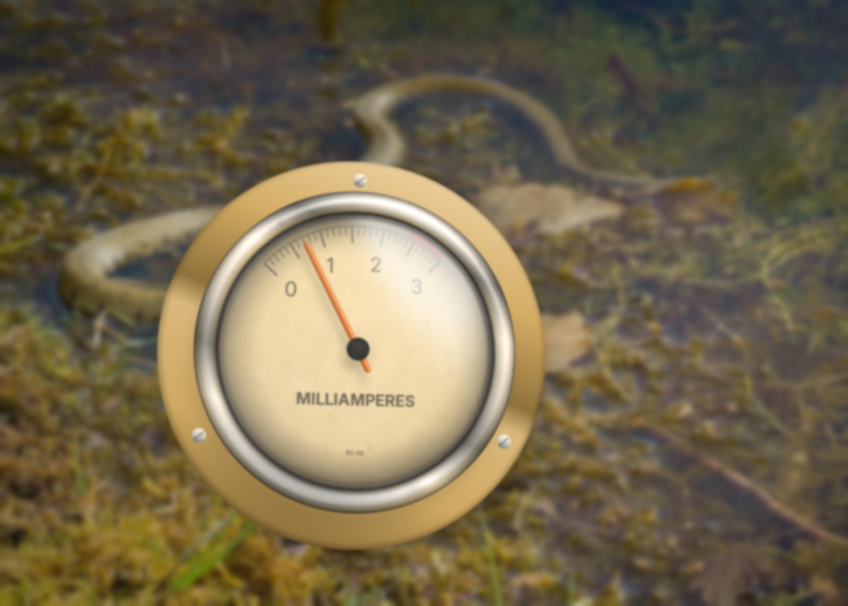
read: 0.7 mA
